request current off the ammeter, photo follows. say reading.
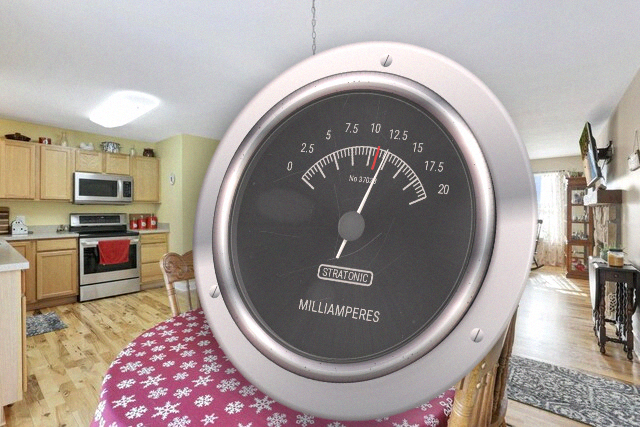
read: 12.5 mA
